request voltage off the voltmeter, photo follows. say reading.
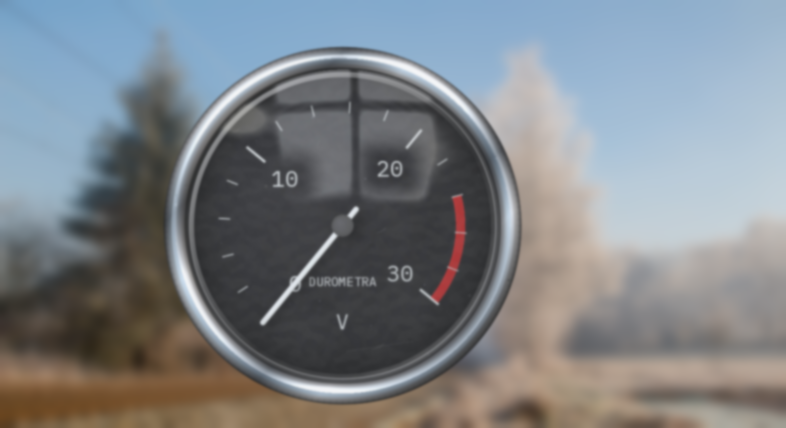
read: 0 V
